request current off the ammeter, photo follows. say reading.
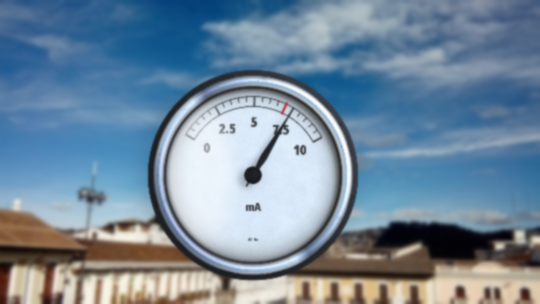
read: 7.5 mA
